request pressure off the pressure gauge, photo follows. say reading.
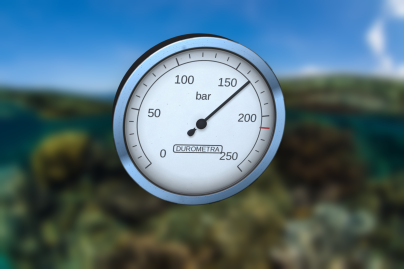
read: 165 bar
